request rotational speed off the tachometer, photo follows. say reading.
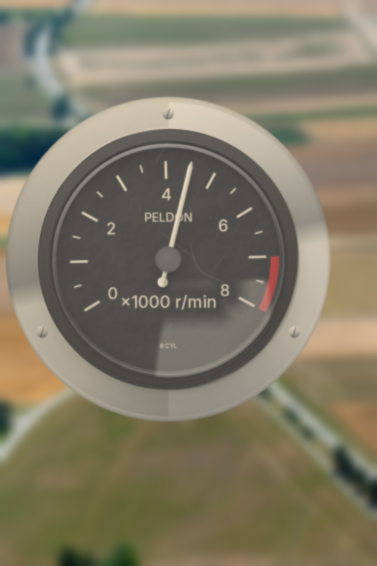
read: 4500 rpm
